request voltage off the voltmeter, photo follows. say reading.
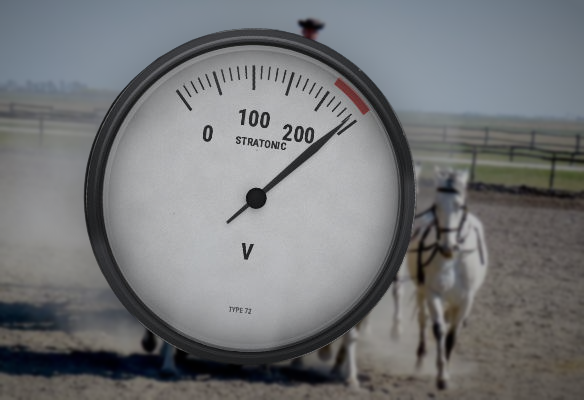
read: 240 V
